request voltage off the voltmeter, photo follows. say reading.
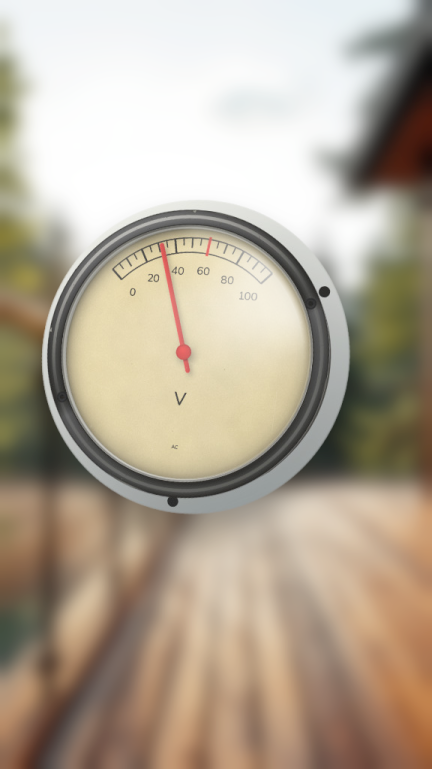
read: 32.5 V
